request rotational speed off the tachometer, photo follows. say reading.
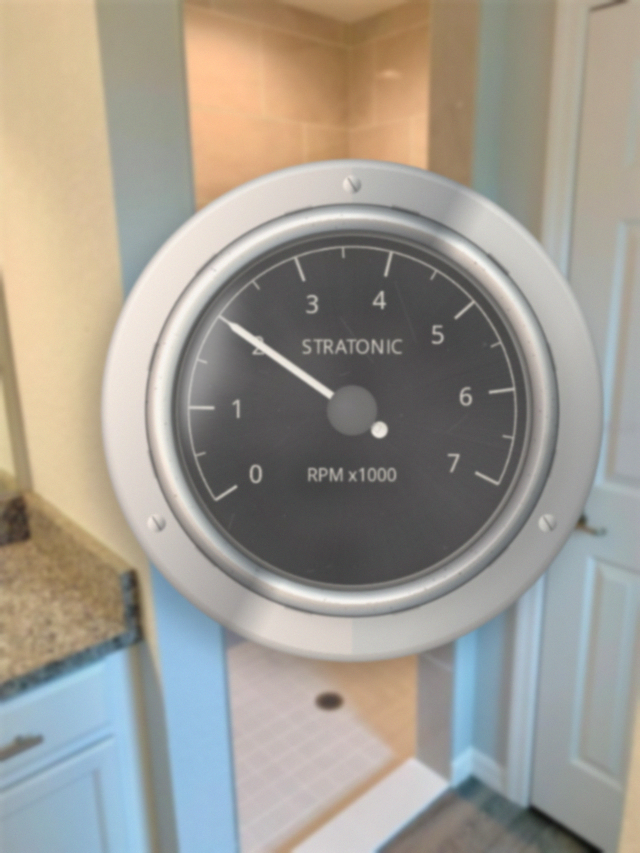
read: 2000 rpm
